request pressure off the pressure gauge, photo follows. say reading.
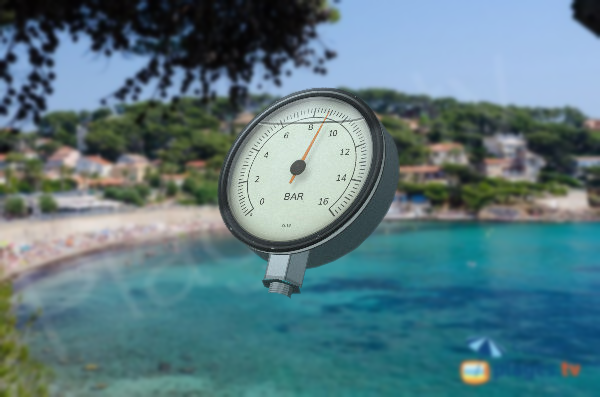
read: 9 bar
